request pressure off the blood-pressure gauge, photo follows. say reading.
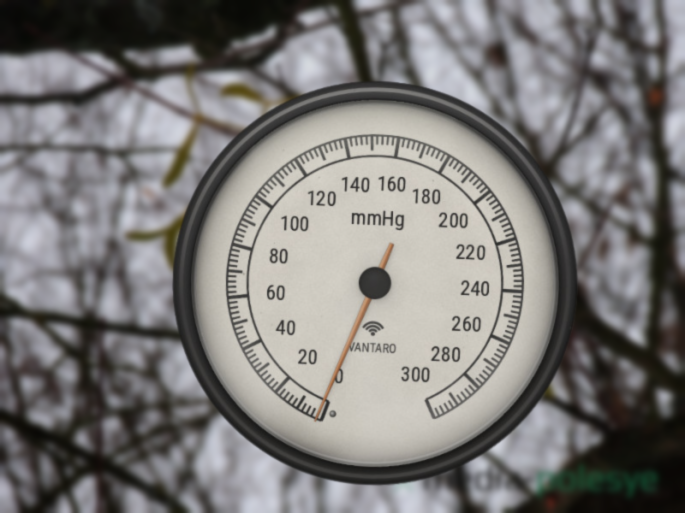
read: 2 mmHg
